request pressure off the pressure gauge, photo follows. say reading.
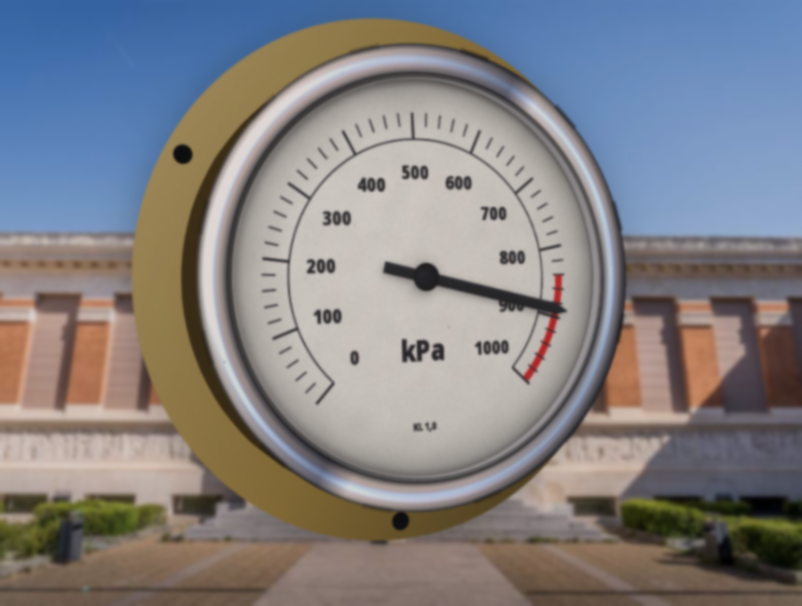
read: 890 kPa
